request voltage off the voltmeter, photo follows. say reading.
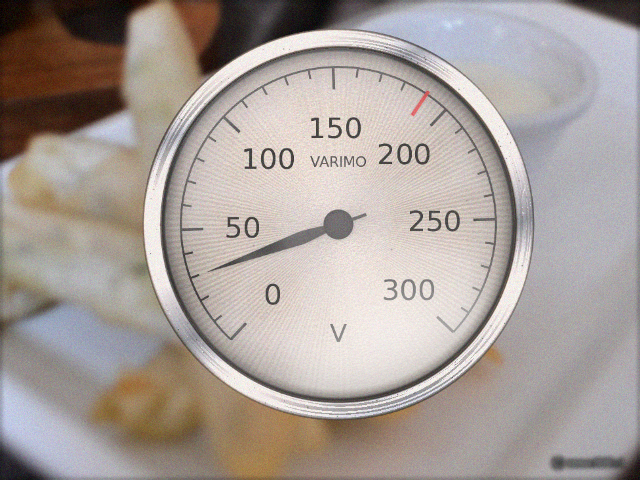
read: 30 V
